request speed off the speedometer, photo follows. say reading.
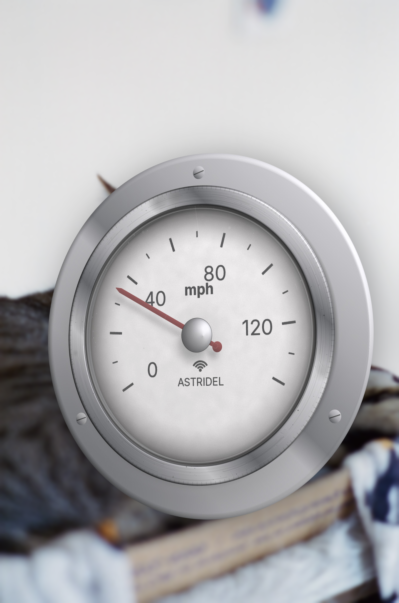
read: 35 mph
